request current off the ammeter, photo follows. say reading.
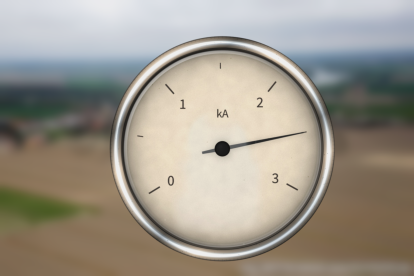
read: 2.5 kA
